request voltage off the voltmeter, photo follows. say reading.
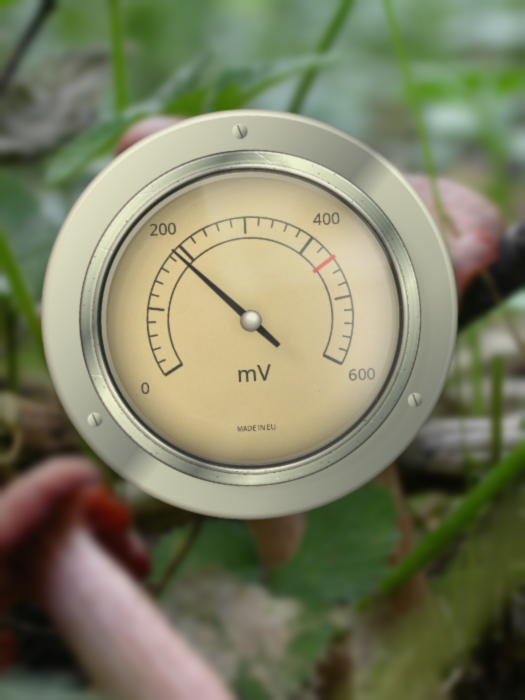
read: 190 mV
